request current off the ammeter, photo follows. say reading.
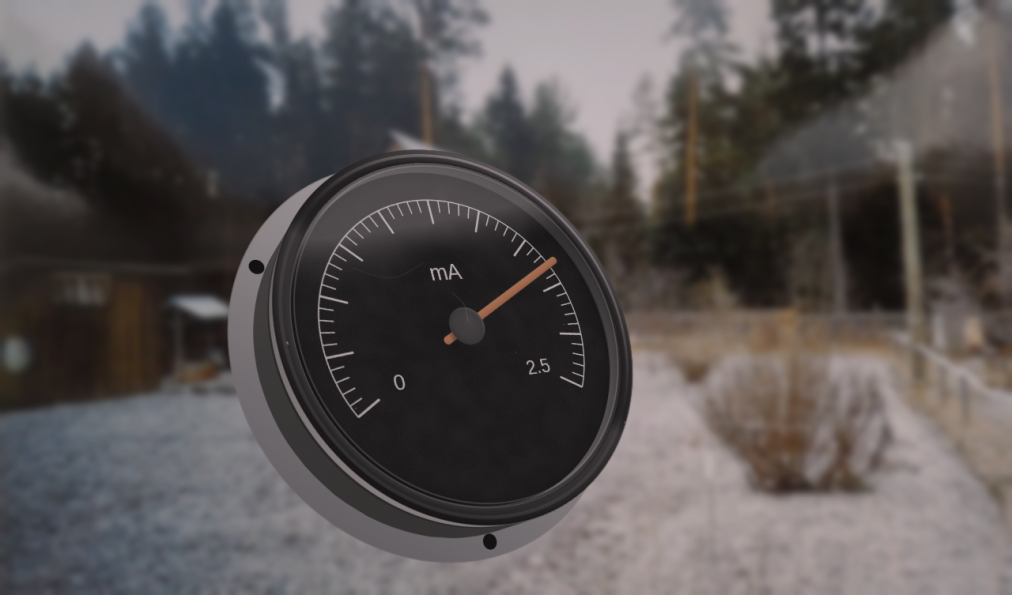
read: 1.9 mA
